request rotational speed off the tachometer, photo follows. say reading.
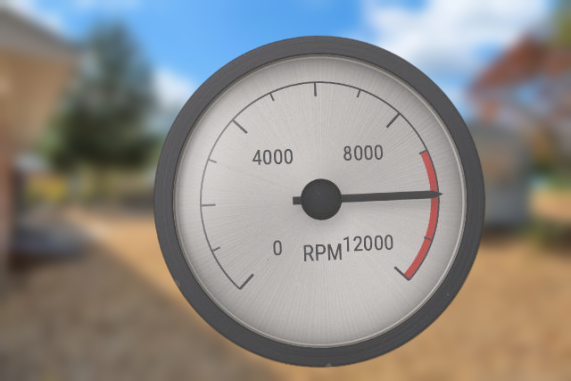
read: 10000 rpm
